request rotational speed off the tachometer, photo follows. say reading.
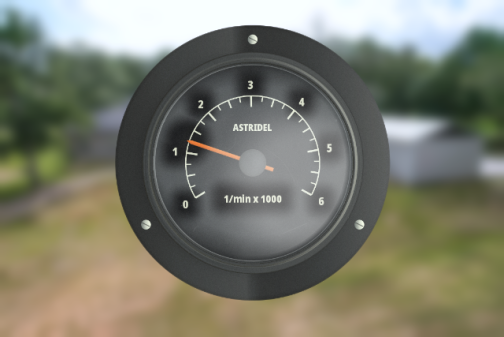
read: 1250 rpm
